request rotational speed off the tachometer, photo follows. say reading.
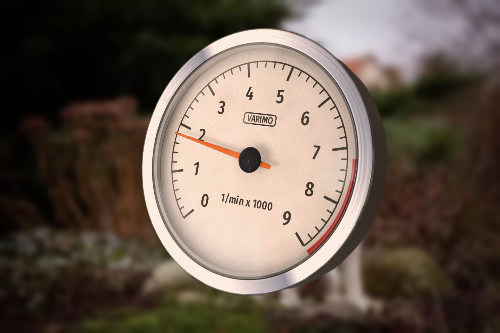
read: 1800 rpm
